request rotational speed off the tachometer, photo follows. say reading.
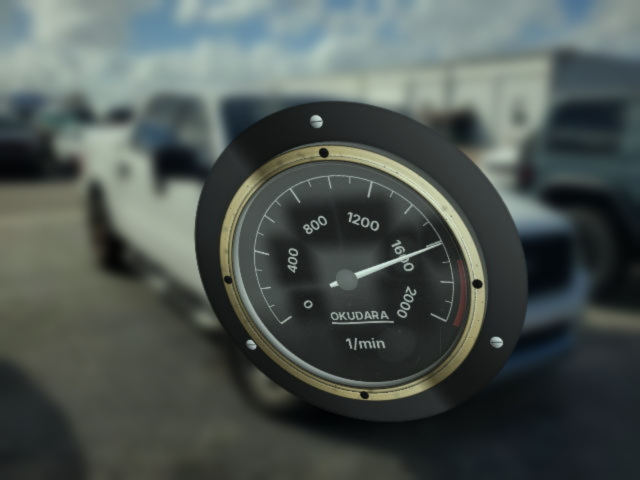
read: 1600 rpm
